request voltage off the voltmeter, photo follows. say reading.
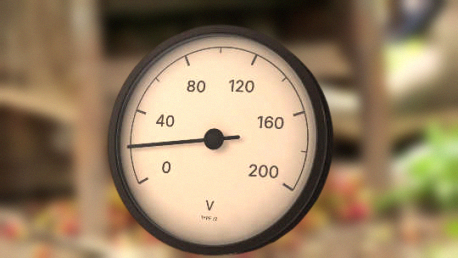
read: 20 V
